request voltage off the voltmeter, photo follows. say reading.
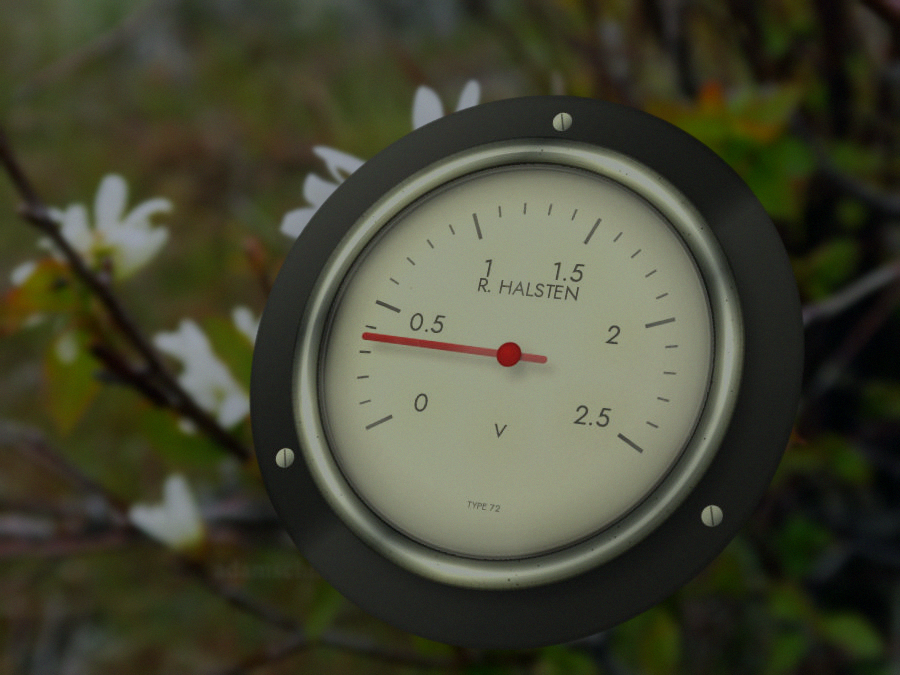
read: 0.35 V
